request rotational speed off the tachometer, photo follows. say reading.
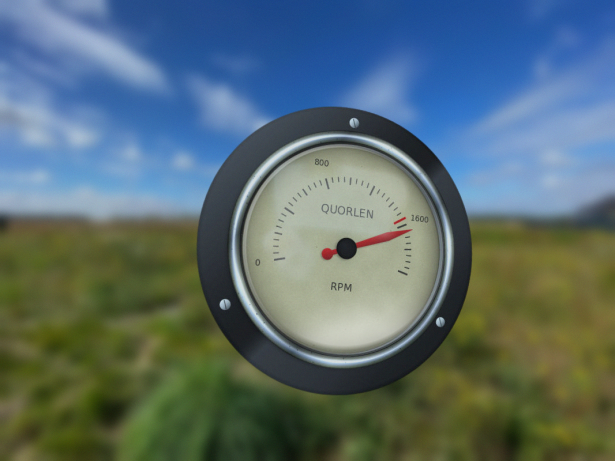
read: 1650 rpm
